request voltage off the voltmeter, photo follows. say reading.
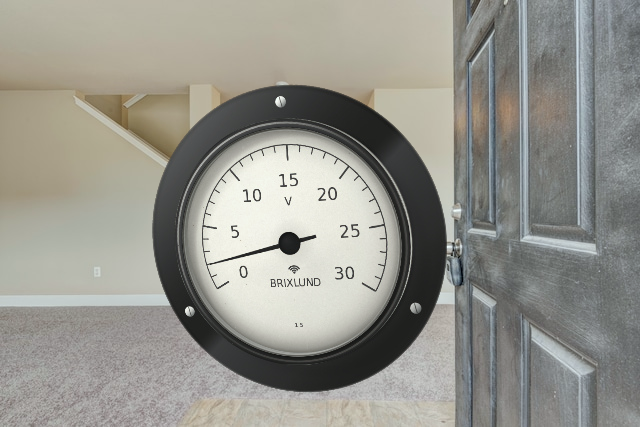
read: 2 V
